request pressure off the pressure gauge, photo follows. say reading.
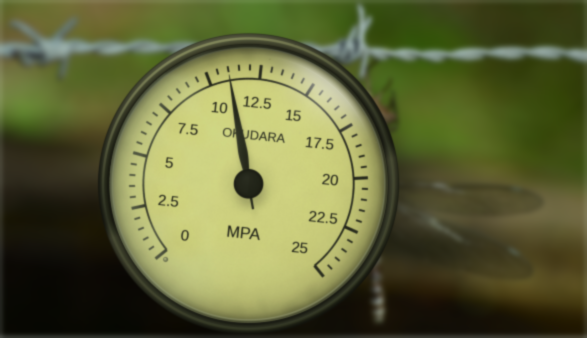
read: 11 MPa
